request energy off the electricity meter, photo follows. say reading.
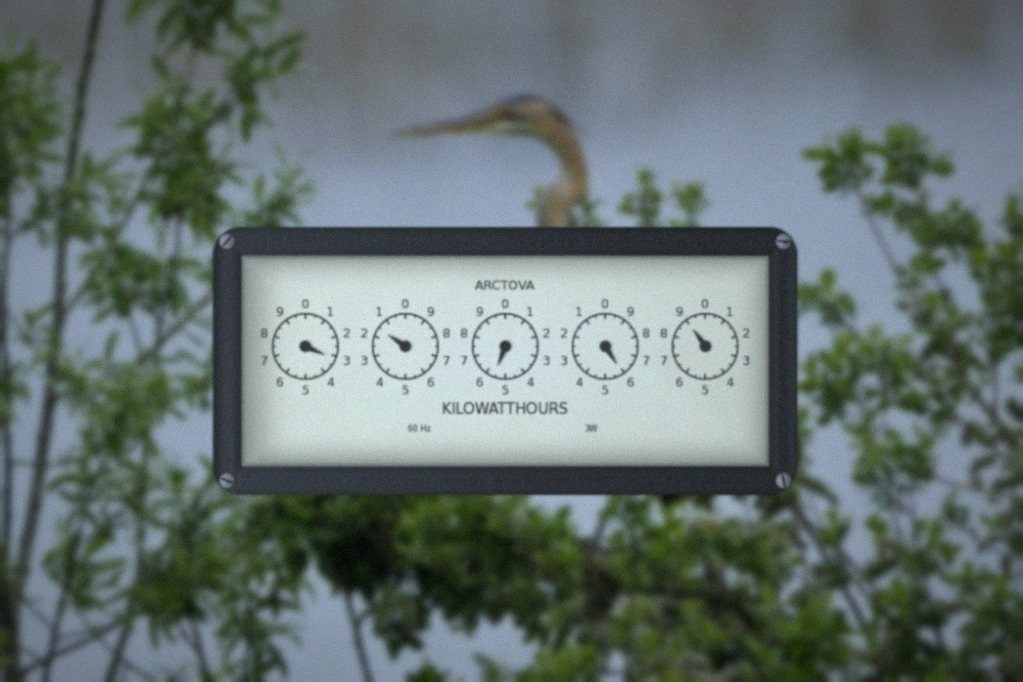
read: 31559 kWh
